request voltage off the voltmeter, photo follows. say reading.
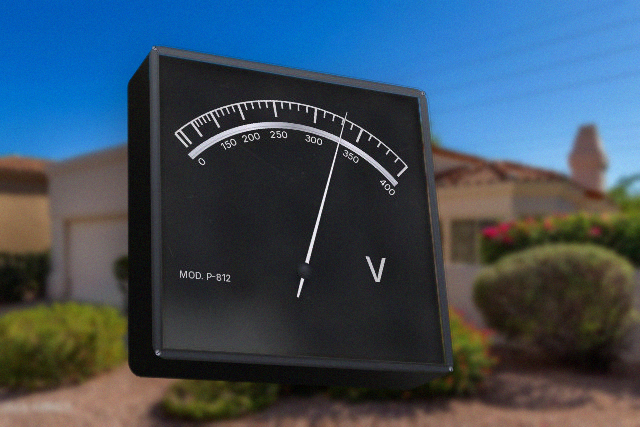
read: 330 V
